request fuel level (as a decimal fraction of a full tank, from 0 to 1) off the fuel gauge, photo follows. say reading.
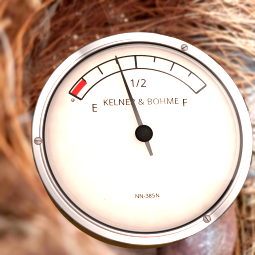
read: 0.375
